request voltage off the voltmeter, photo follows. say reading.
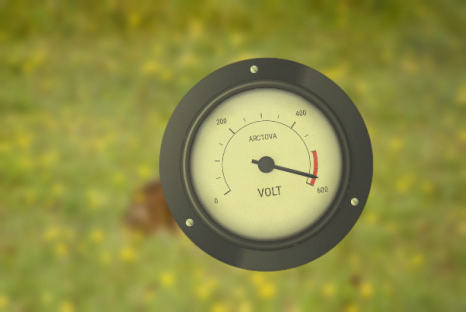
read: 575 V
